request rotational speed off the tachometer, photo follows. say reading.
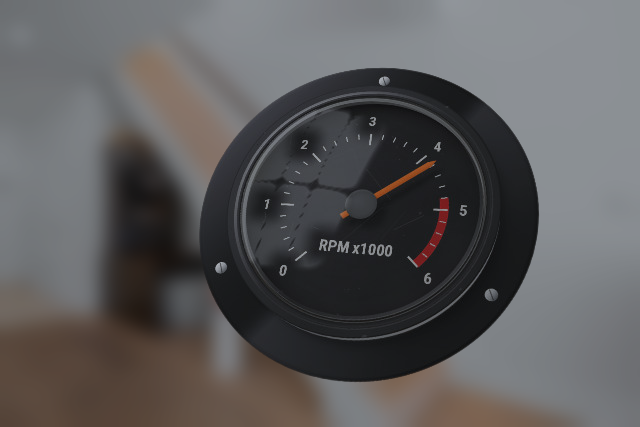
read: 4200 rpm
